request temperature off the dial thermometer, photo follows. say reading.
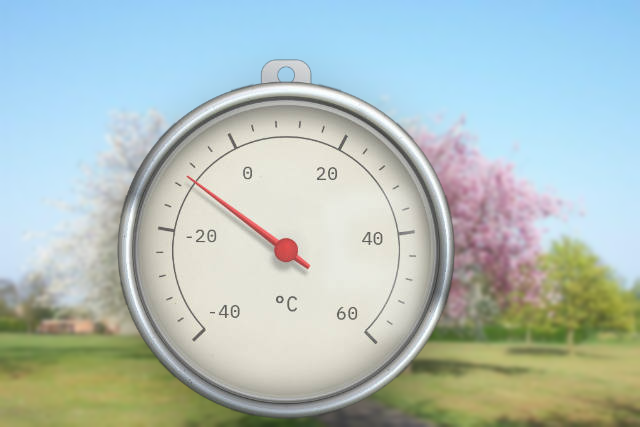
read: -10 °C
